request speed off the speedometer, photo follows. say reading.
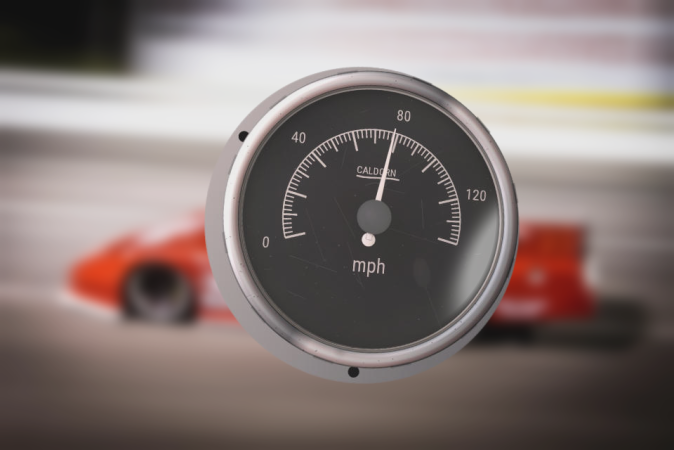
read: 78 mph
